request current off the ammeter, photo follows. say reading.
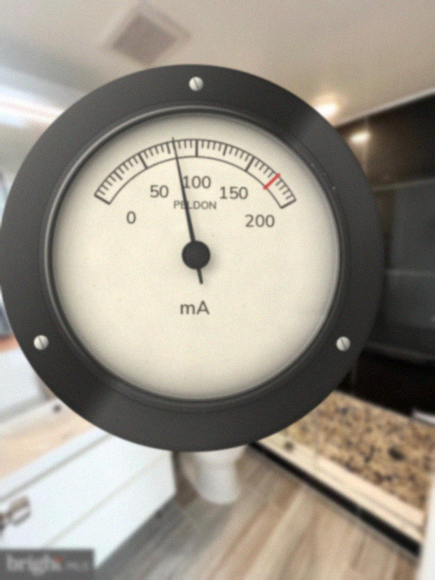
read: 80 mA
